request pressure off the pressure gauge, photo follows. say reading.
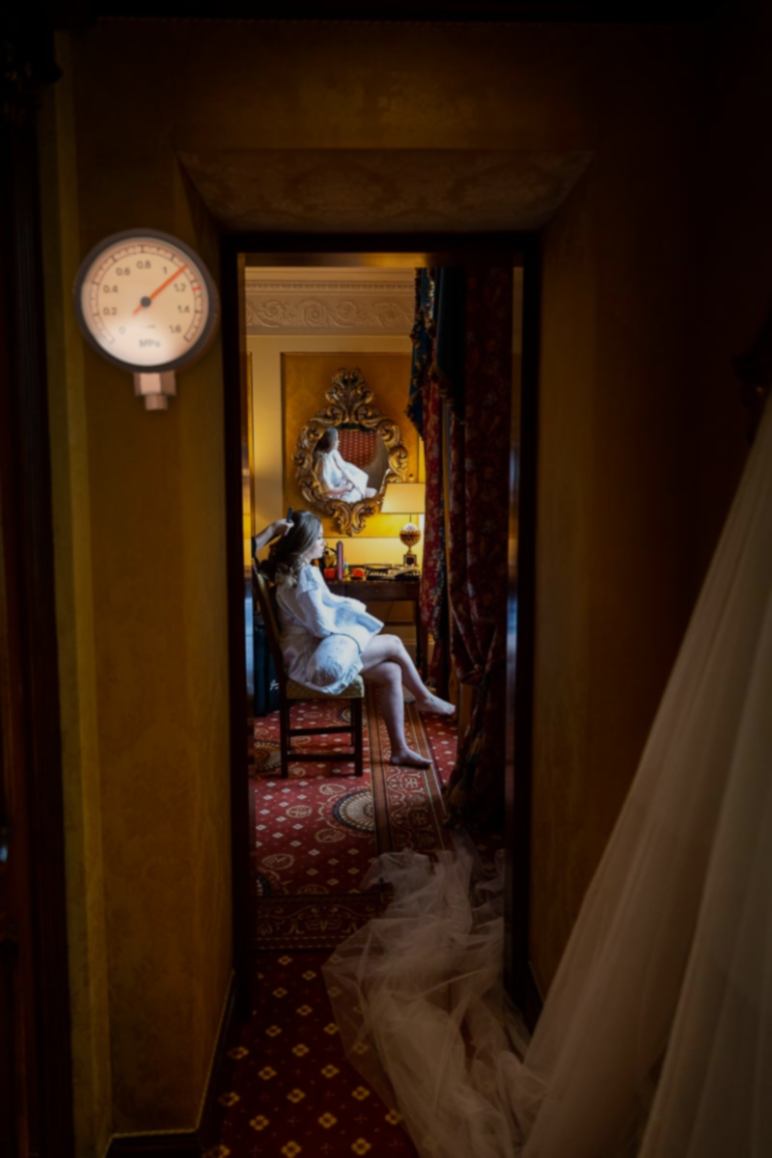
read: 1.1 MPa
